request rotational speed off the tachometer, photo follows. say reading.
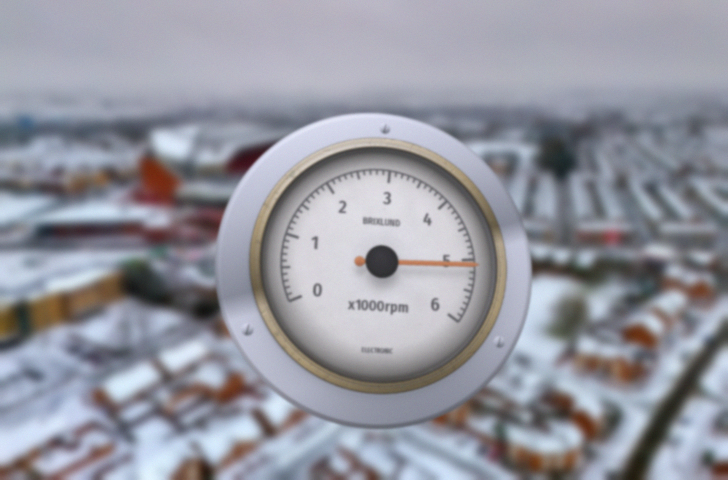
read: 5100 rpm
